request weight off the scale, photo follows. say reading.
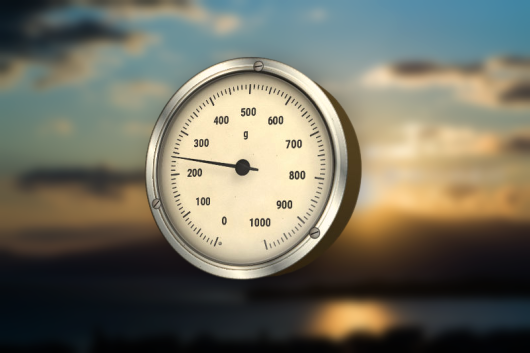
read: 240 g
